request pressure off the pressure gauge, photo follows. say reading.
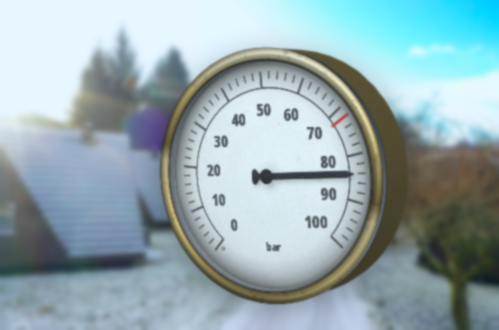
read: 84 bar
